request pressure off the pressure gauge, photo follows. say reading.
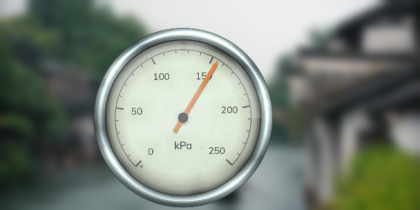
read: 155 kPa
